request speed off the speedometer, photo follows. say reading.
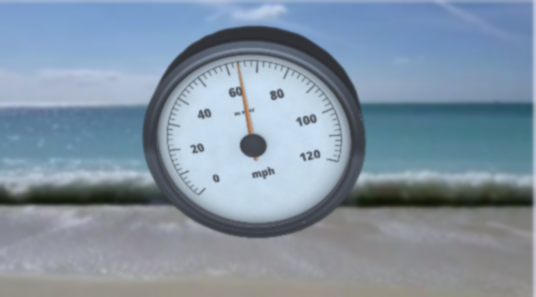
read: 64 mph
